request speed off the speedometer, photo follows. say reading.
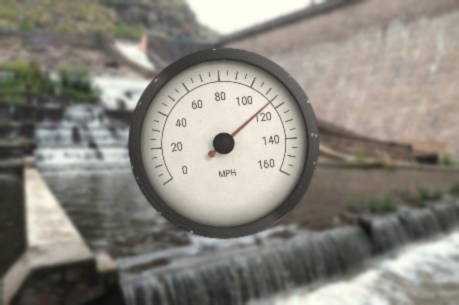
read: 115 mph
